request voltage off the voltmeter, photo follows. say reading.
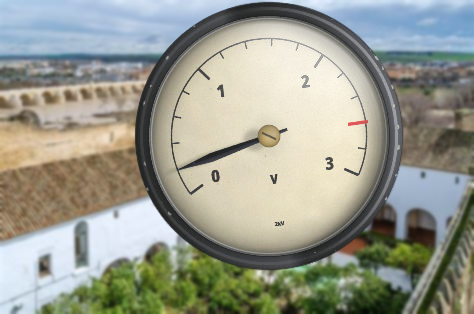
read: 0.2 V
